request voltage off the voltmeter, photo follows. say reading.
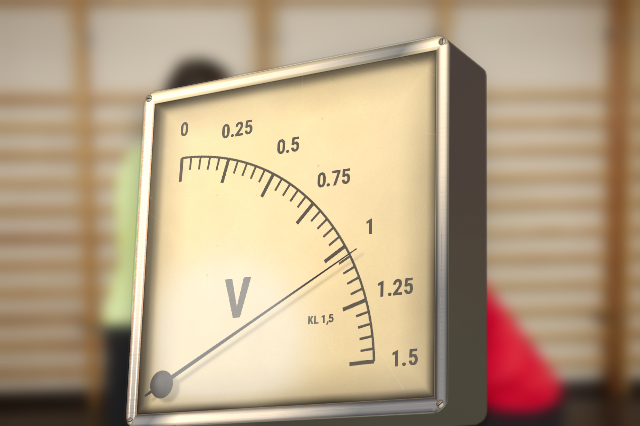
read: 1.05 V
